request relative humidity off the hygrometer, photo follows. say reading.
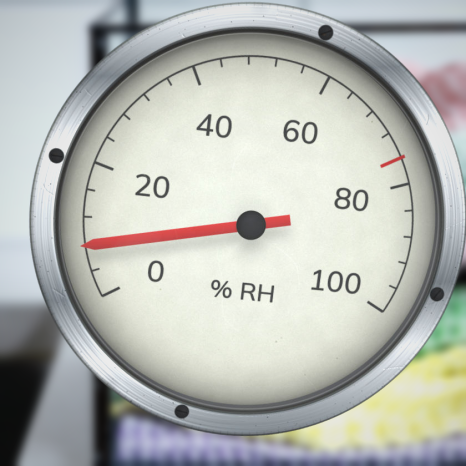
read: 8 %
